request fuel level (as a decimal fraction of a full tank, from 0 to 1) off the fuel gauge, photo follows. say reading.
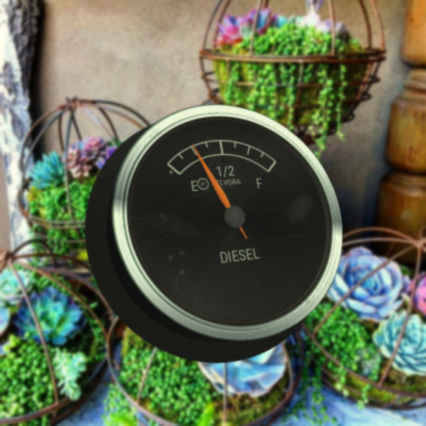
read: 0.25
